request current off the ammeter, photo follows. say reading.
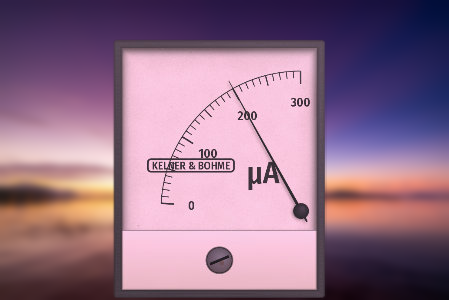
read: 200 µA
